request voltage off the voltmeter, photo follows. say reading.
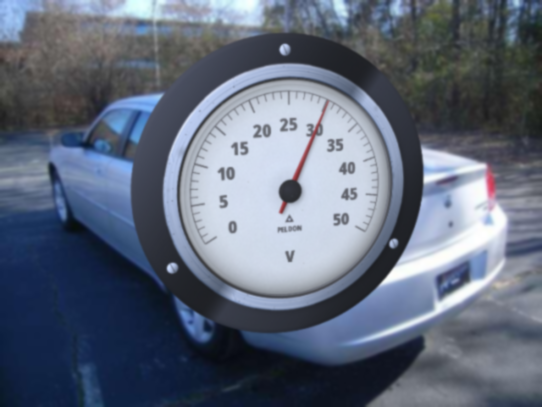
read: 30 V
